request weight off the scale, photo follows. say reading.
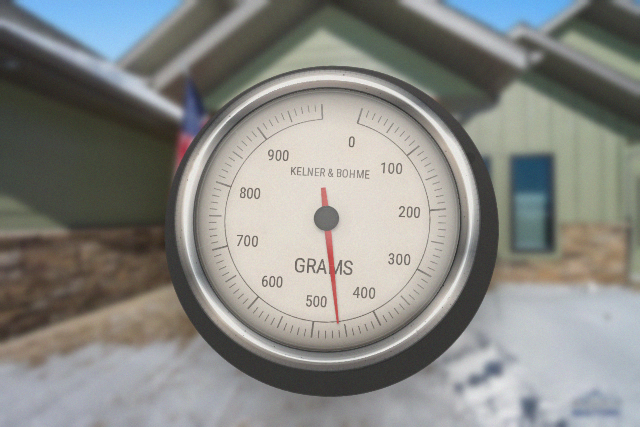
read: 460 g
